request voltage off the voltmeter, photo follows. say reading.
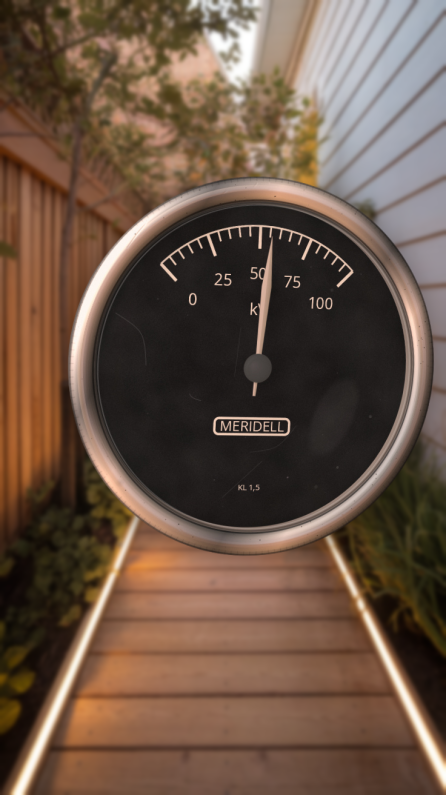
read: 55 kV
